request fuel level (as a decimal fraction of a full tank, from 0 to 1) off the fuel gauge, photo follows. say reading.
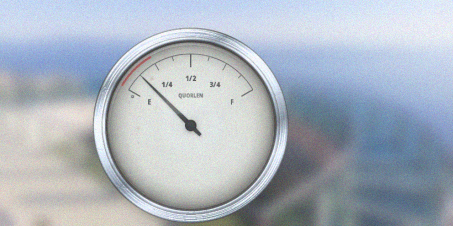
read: 0.125
